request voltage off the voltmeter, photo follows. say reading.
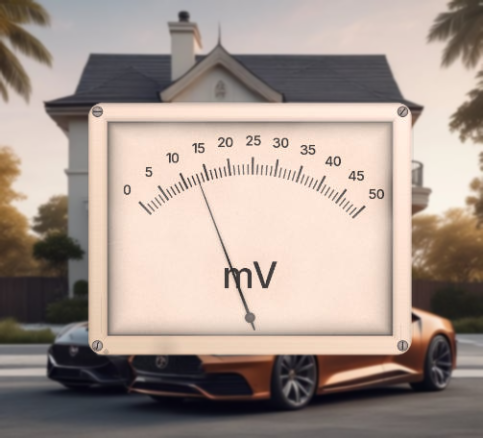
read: 13 mV
